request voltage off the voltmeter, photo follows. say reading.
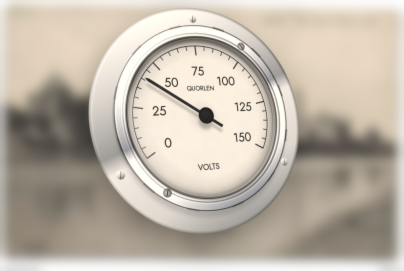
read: 40 V
